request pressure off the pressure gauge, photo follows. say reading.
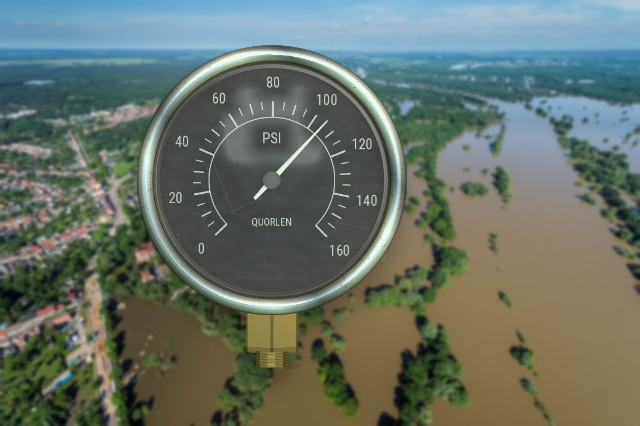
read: 105 psi
